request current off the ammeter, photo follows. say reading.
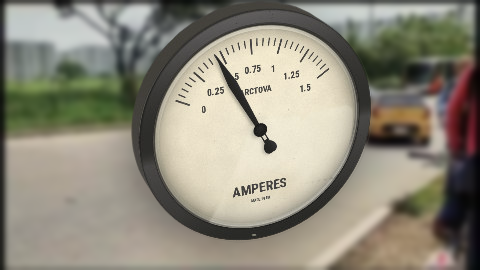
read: 0.45 A
